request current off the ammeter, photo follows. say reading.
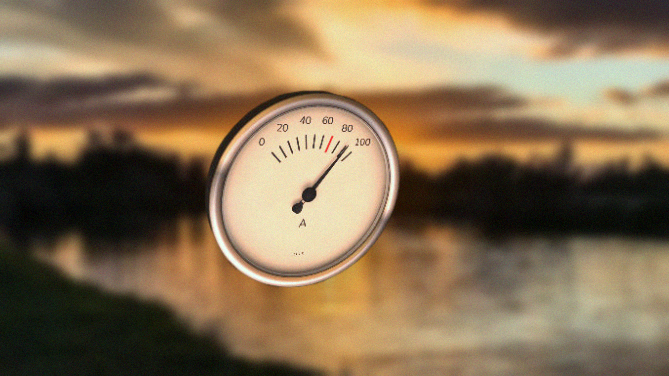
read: 90 A
